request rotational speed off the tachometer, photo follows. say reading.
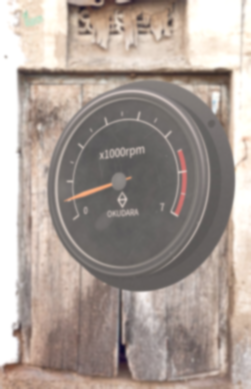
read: 500 rpm
